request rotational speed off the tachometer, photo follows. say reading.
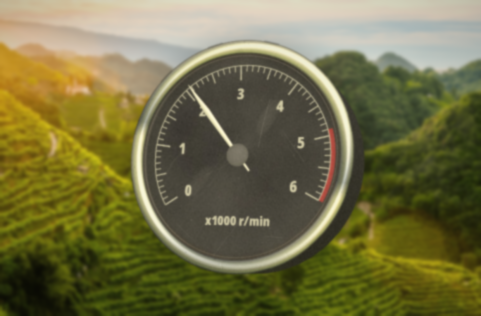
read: 2100 rpm
